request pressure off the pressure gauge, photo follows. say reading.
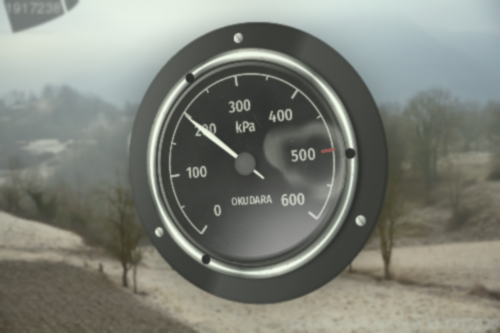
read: 200 kPa
